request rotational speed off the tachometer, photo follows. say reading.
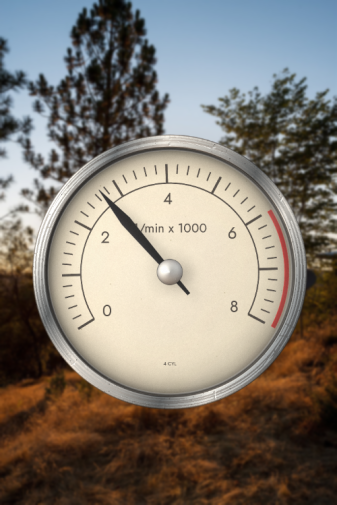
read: 2700 rpm
